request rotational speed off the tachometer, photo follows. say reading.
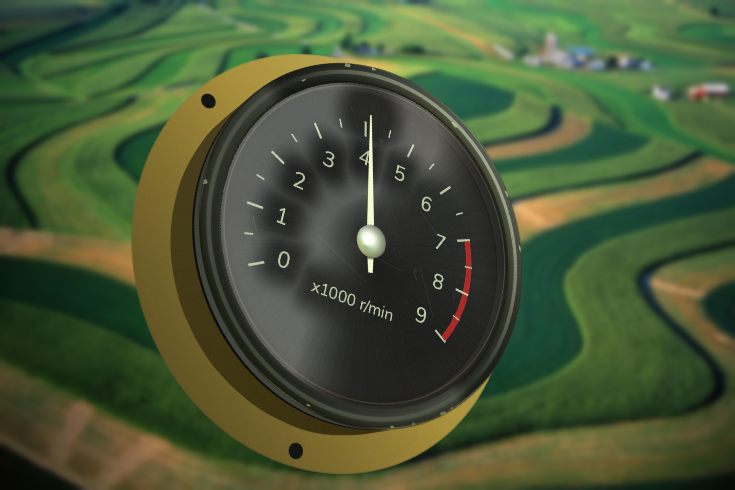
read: 4000 rpm
